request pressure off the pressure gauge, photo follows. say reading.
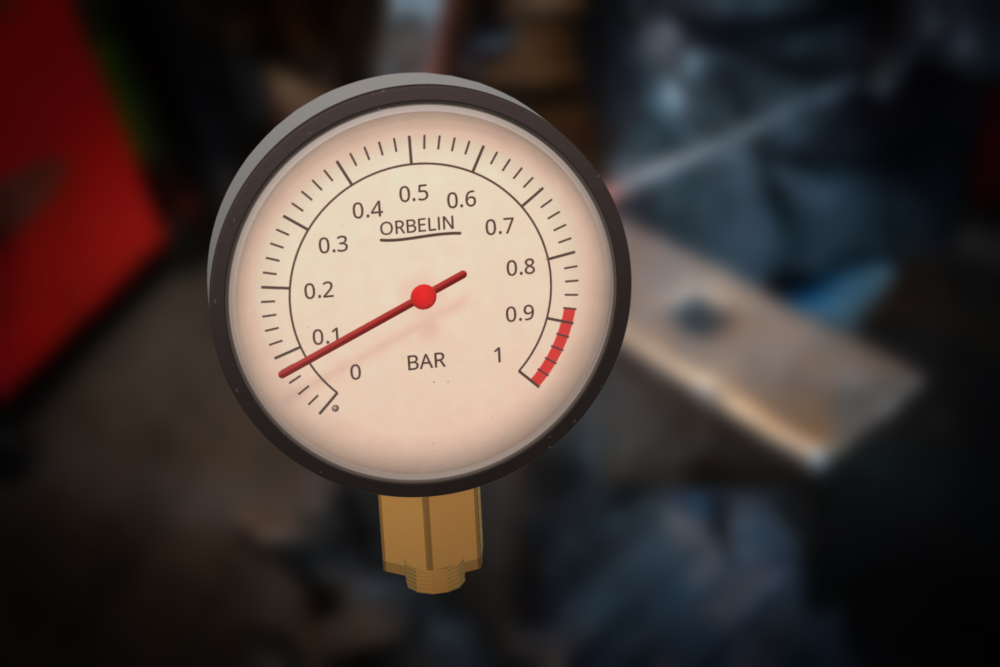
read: 0.08 bar
